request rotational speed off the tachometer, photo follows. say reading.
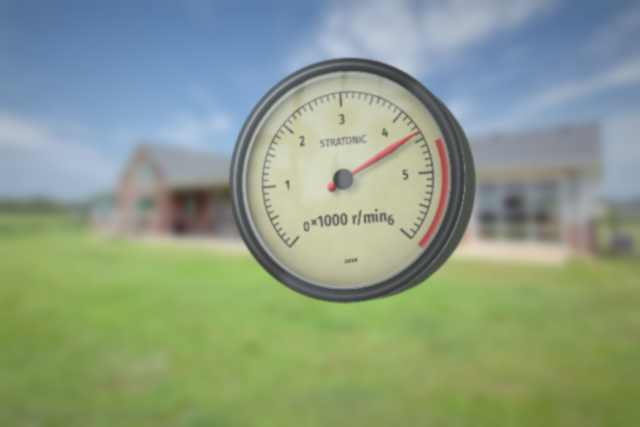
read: 4400 rpm
